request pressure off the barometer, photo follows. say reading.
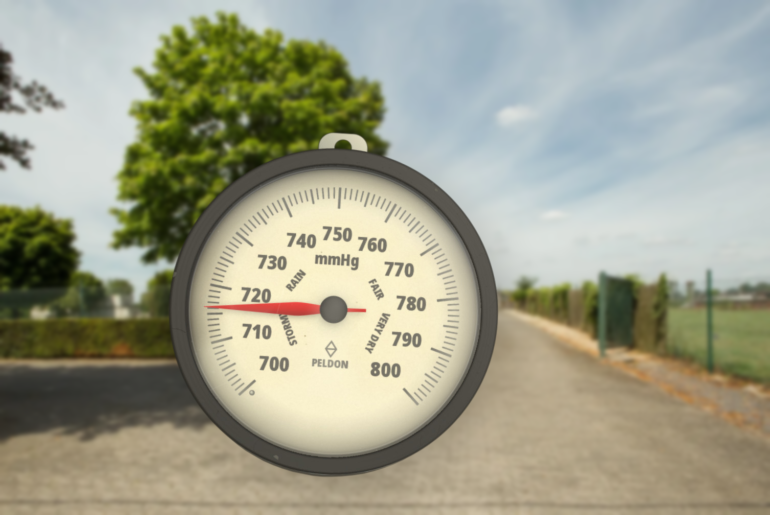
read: 716 mmHg
